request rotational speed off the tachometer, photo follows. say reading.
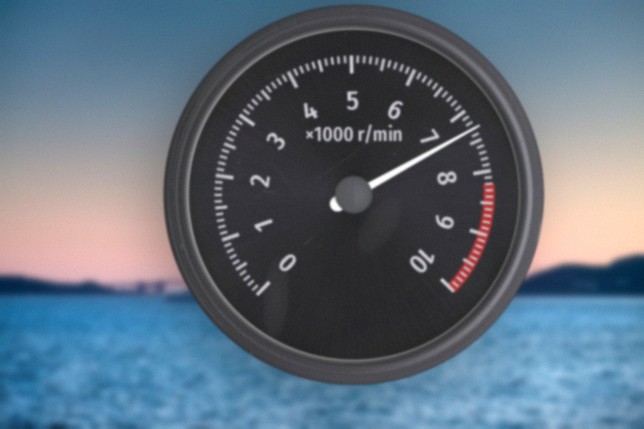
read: 7300 rpm
